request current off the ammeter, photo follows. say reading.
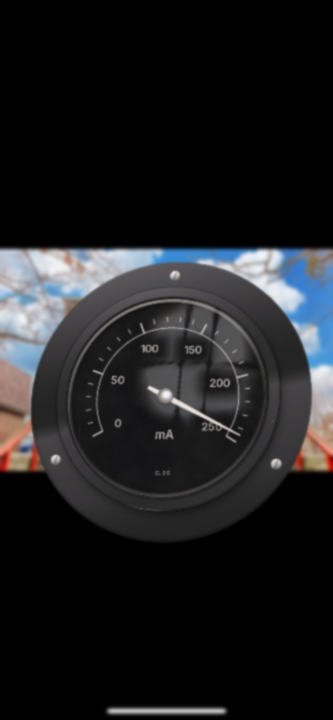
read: 245 mA
